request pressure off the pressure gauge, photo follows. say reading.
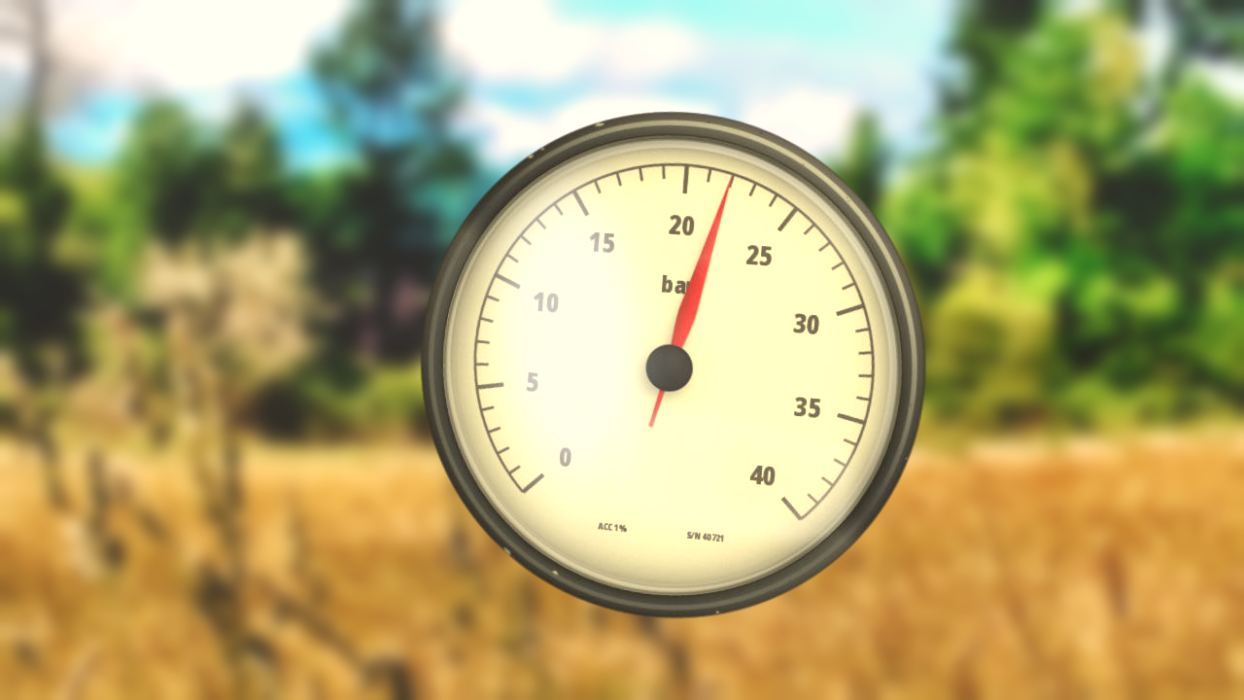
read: 22 bar
